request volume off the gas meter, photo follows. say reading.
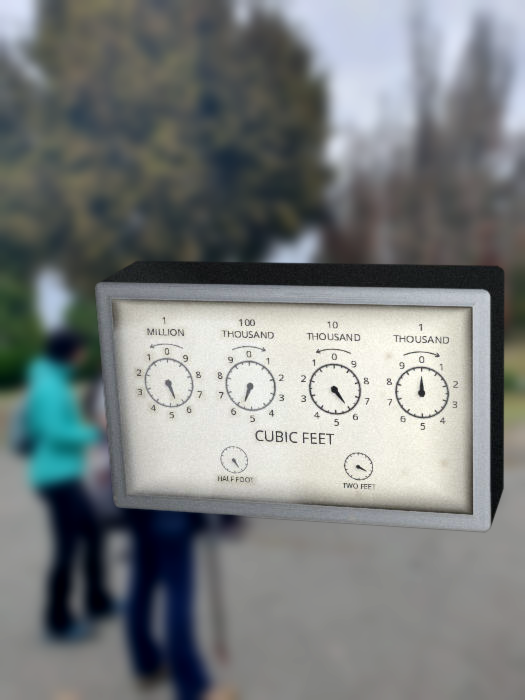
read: 556000 ft³
